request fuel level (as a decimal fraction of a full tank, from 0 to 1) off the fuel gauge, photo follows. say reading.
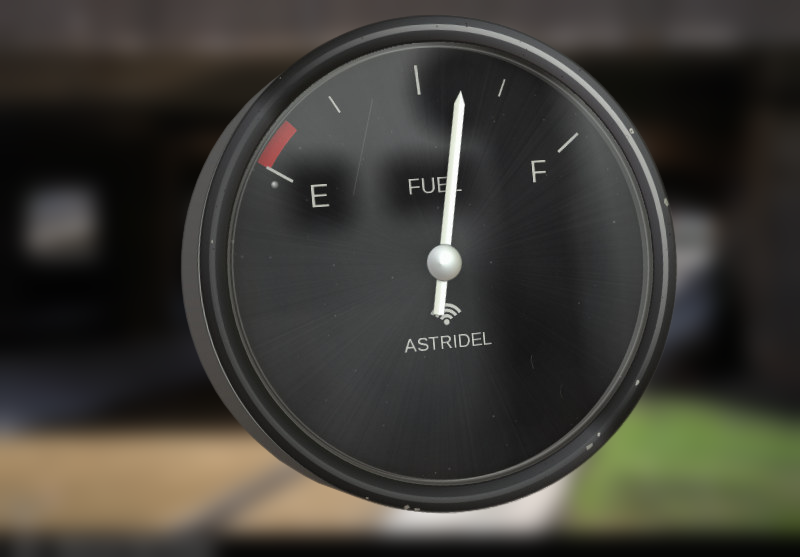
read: 0.625
